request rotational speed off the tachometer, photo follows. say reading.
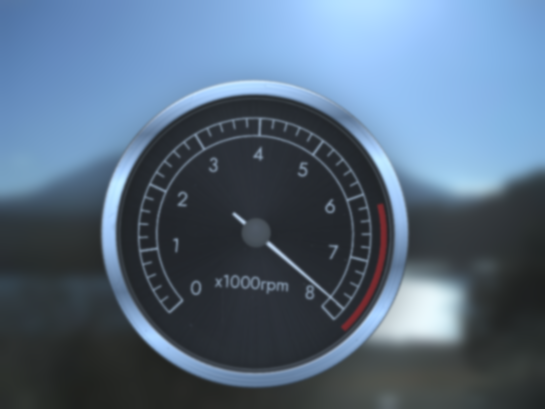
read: 7800 rpm
